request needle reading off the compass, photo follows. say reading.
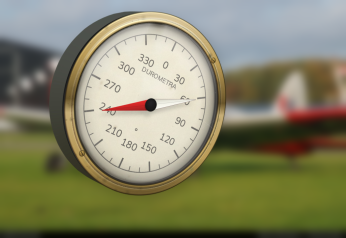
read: 240 °
